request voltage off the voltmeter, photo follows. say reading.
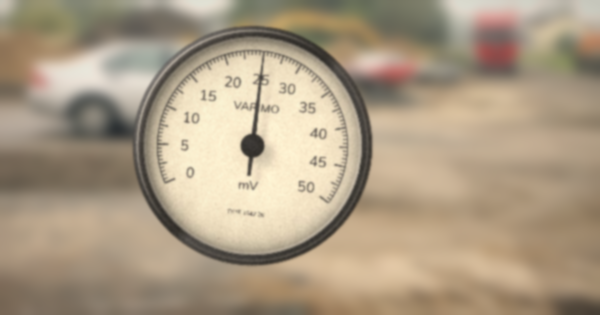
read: 25 mV
